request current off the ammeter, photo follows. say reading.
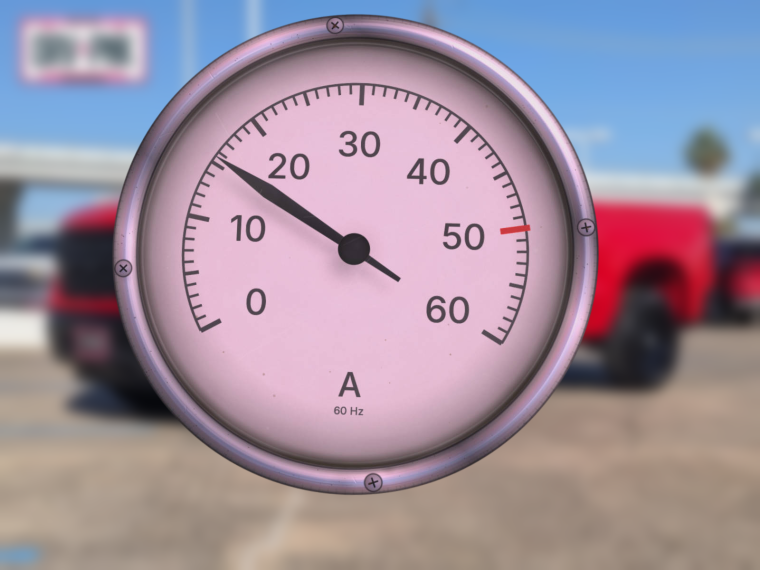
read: 15.5 A
